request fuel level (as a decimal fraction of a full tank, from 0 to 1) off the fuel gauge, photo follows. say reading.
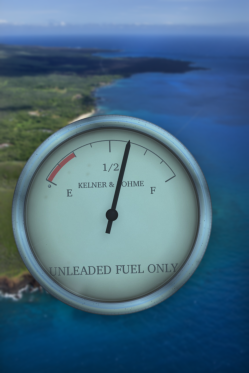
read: 0.625
